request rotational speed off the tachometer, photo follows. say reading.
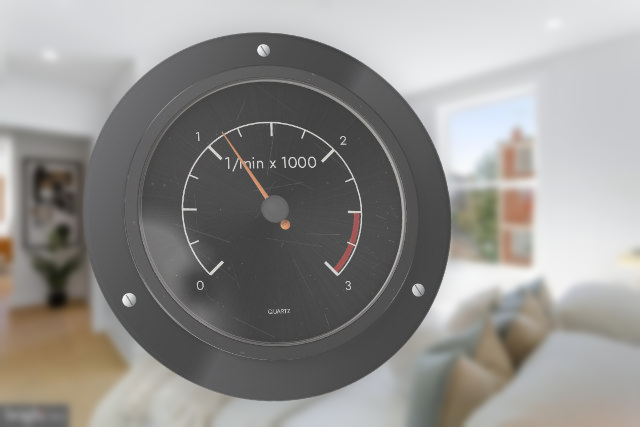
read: 1125 rpm
